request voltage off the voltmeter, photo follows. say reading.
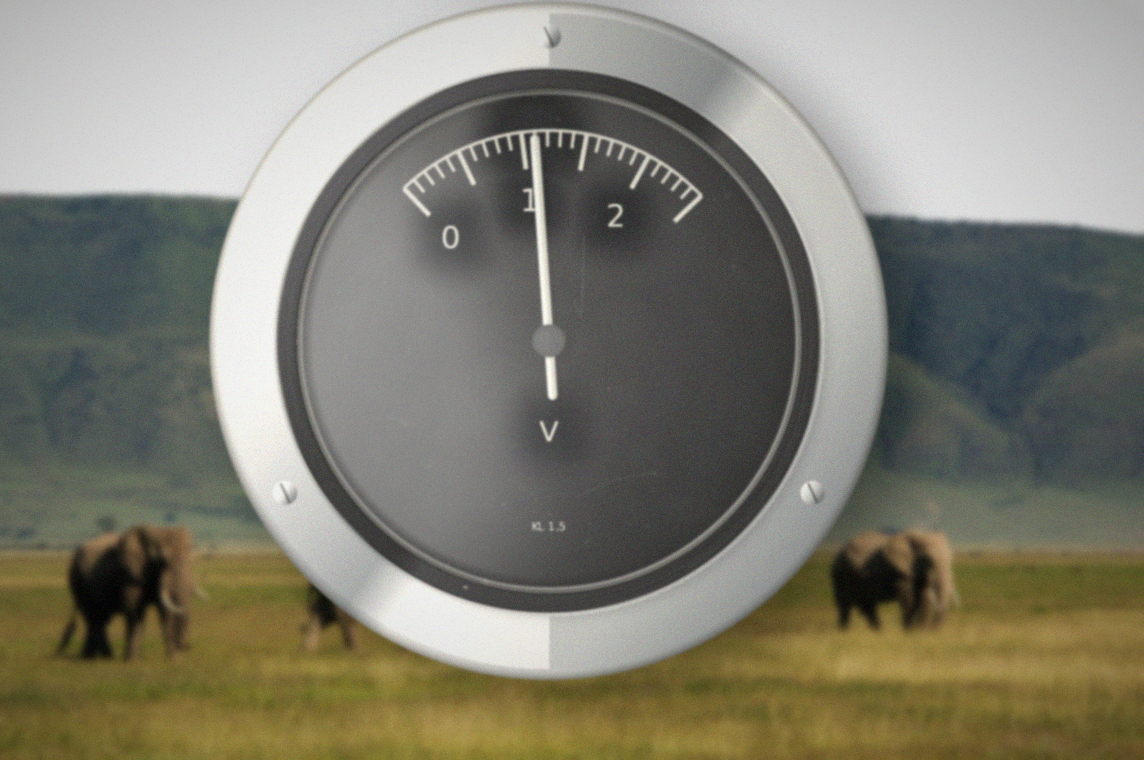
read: 1.1 V
